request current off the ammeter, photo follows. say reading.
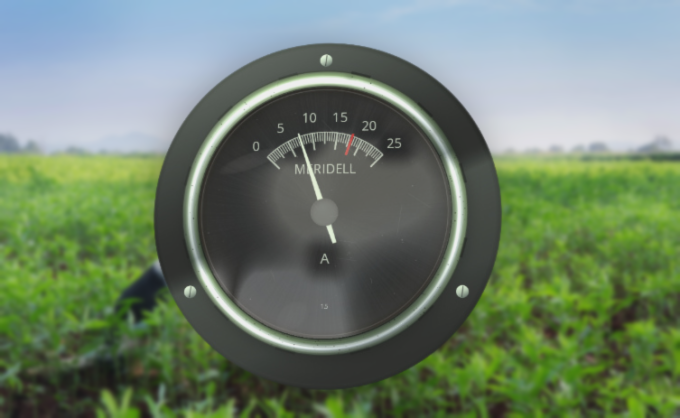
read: 7.5 A
